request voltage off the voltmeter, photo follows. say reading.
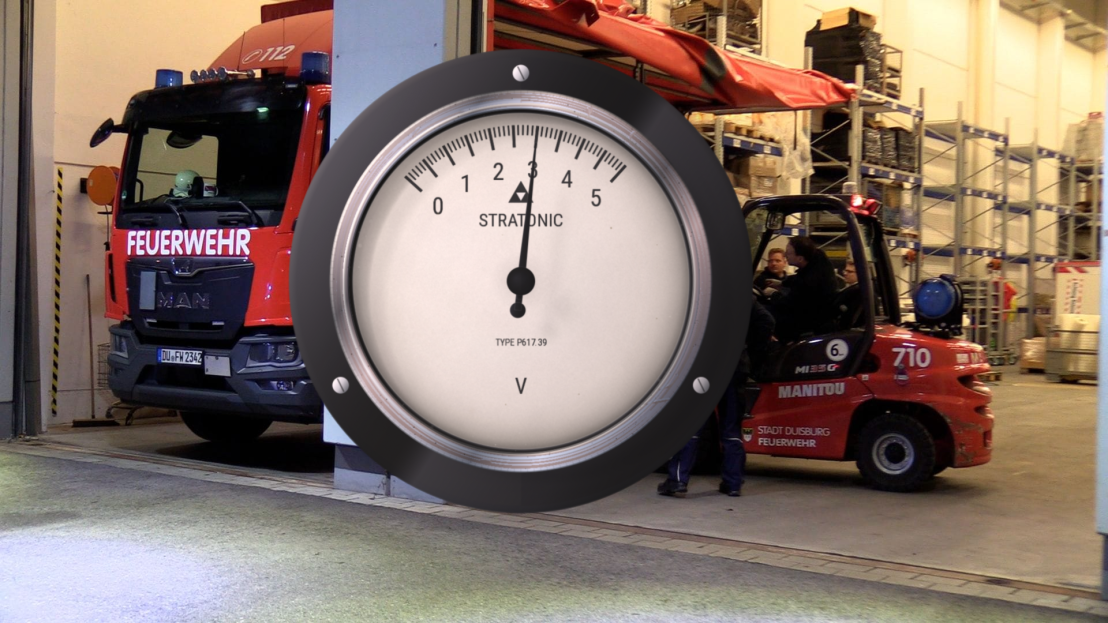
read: 3 V
